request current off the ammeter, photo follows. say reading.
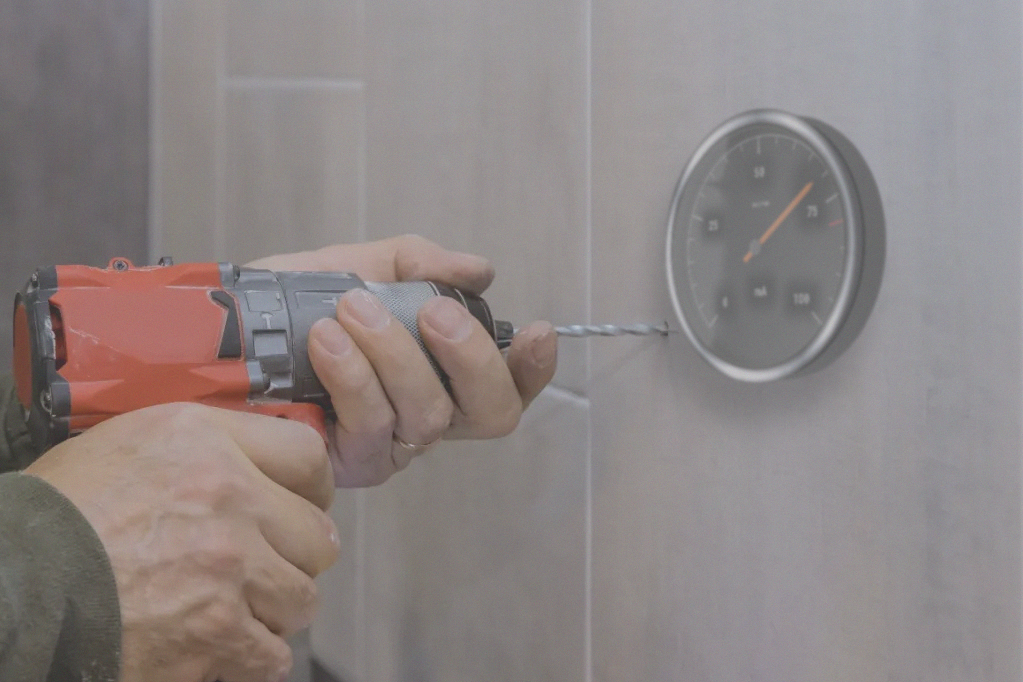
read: 70 mA
